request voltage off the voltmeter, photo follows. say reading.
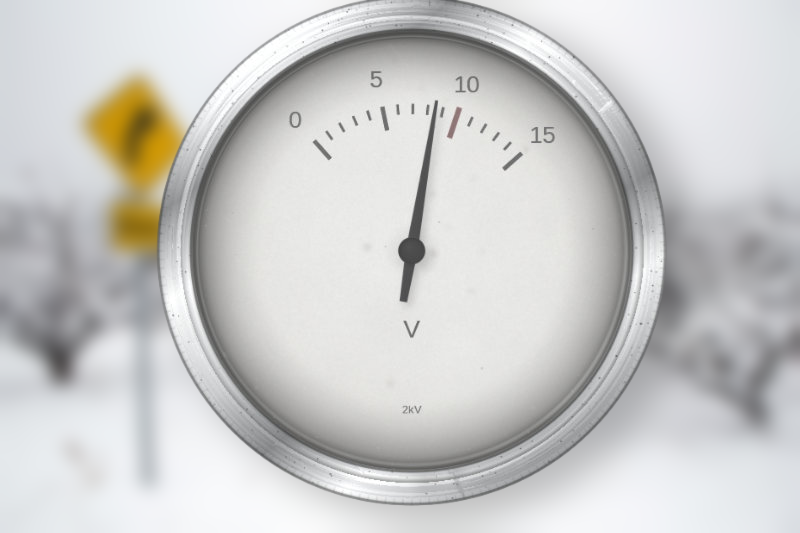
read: 8.5 V
